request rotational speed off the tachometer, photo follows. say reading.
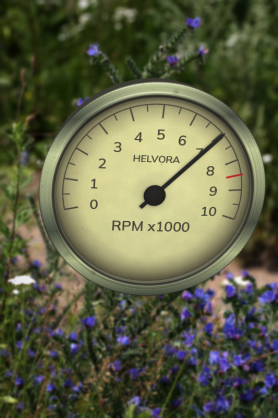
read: 7000 rpm
